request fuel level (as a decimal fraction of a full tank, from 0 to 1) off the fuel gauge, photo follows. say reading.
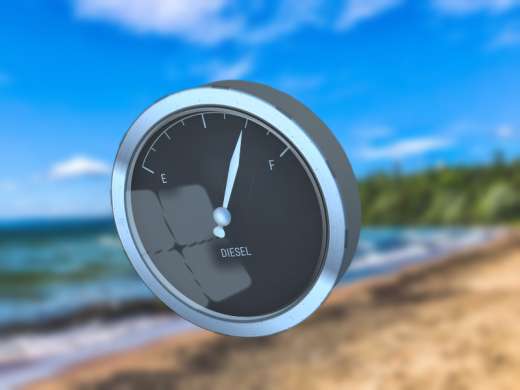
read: 0.75
